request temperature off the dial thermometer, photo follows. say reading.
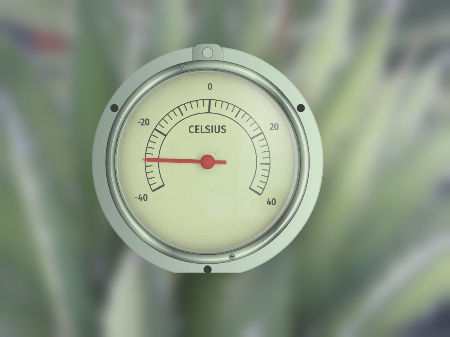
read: -30 °C
